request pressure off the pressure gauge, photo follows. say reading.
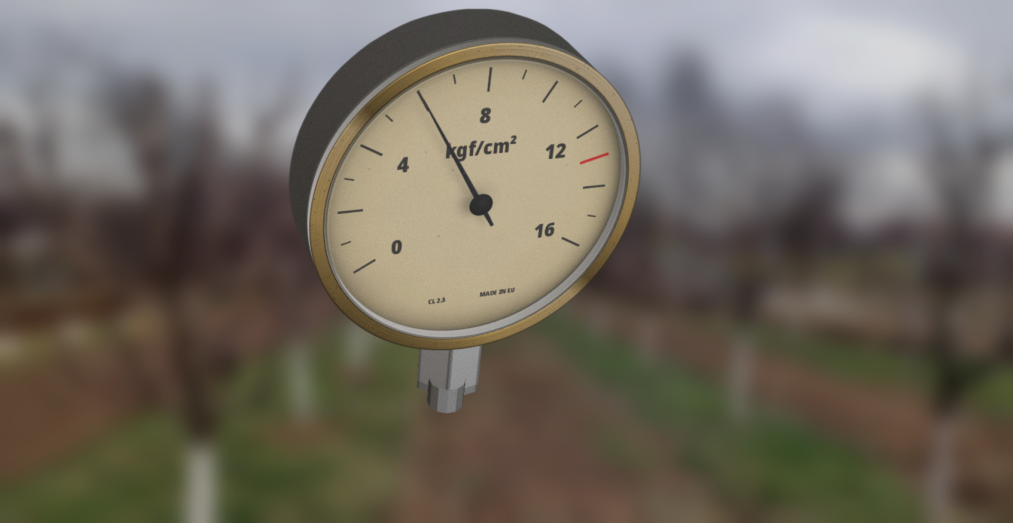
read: 6 kg/cm²
